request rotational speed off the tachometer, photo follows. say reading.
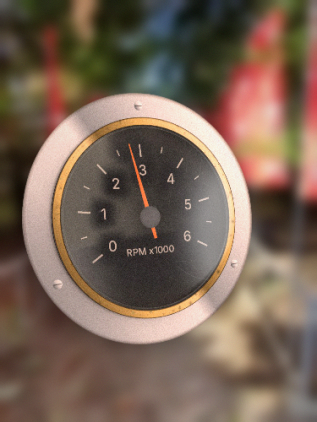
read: 2750 rpm
